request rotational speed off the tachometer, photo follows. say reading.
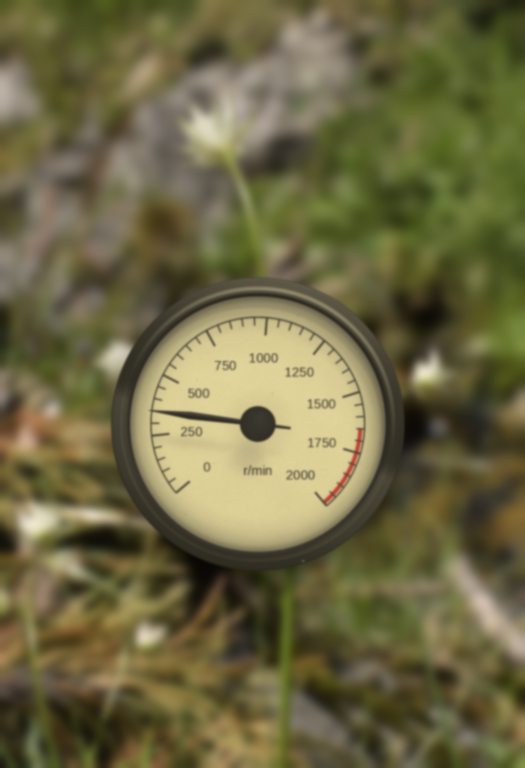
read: 350 rpm
